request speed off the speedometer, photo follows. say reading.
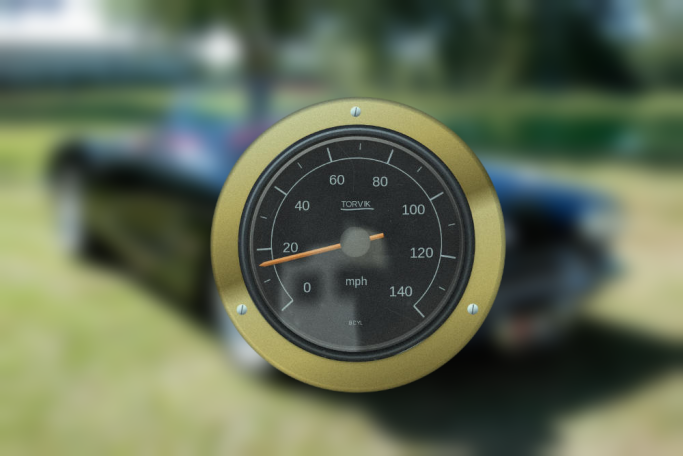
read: 15 mph
